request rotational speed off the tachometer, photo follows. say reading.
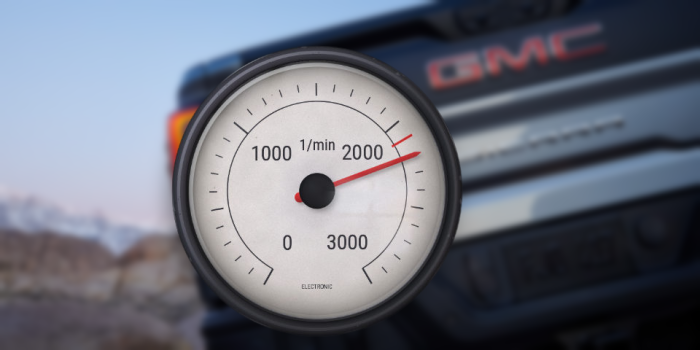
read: 2200 rpm
